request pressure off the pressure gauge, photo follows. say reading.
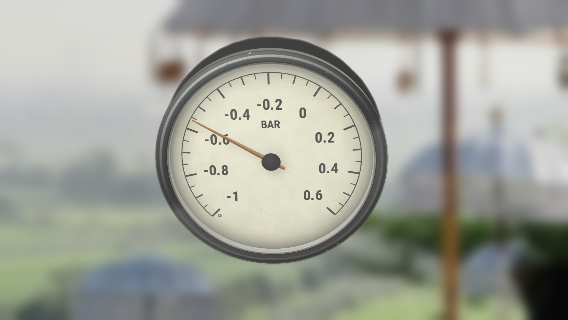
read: -0.55 bar
